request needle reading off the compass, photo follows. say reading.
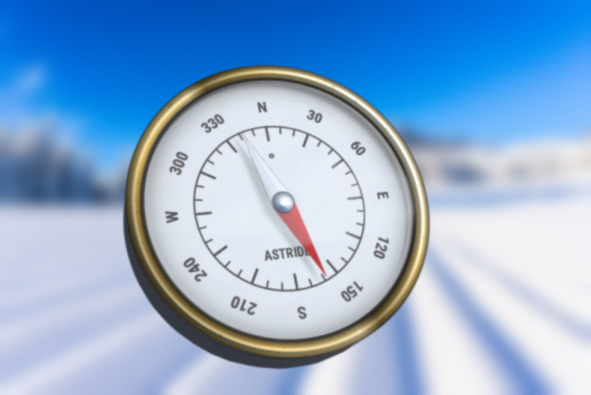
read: 160 °
